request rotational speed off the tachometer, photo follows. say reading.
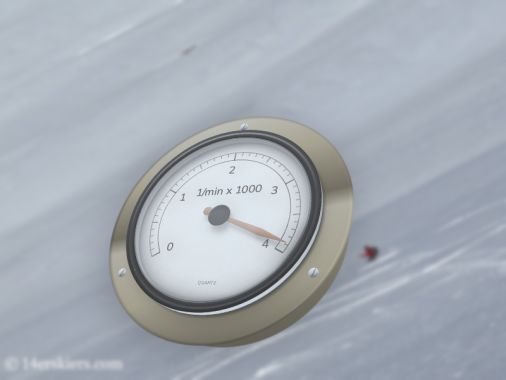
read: 3900 rpm
